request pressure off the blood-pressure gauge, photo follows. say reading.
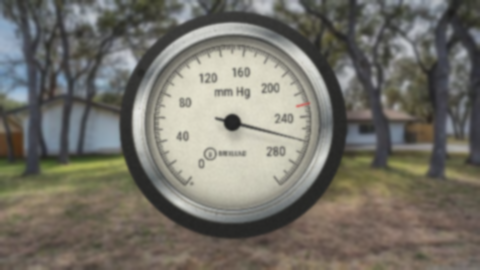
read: 260 mmHg
